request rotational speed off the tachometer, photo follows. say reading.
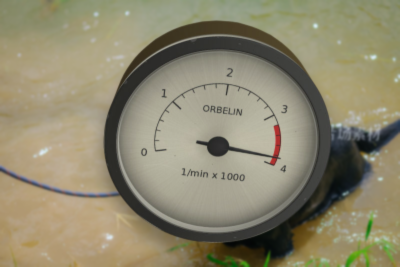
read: 3800 rpm
